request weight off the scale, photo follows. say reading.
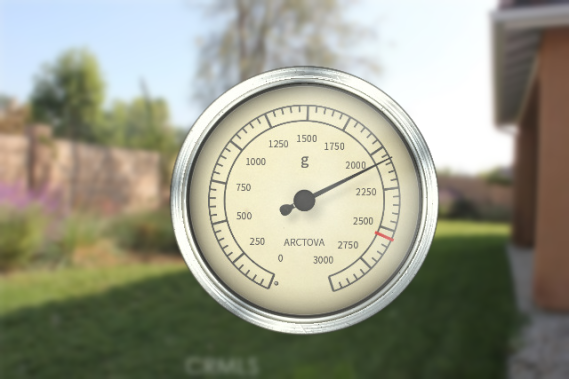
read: 2075 g
